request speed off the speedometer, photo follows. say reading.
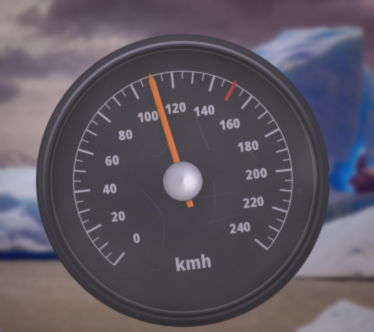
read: 110 km/h
